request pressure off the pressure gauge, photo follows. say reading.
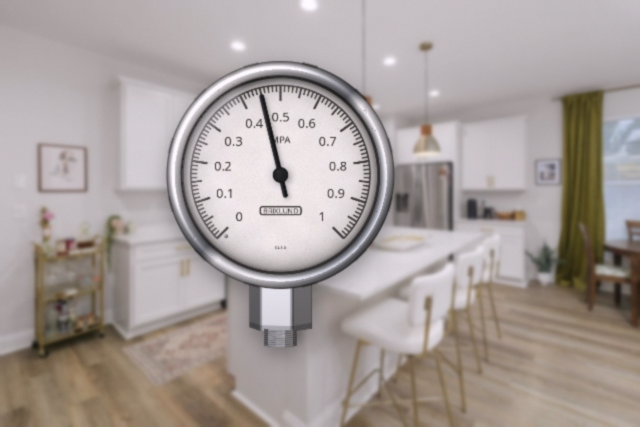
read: 0.45 MPa
